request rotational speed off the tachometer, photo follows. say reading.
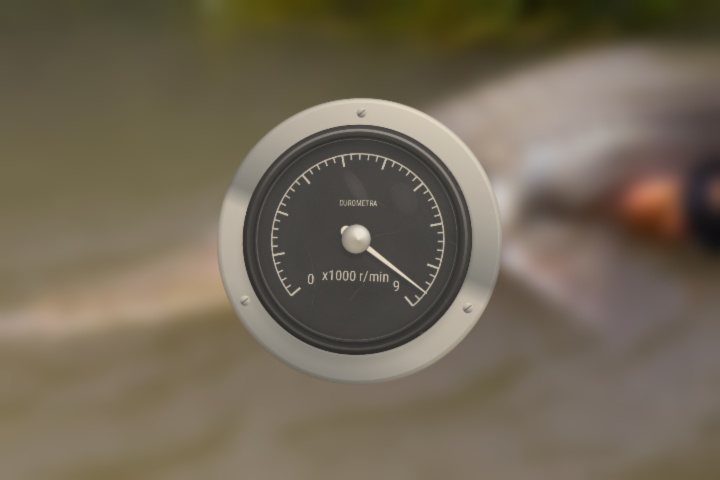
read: 8600 rpm
